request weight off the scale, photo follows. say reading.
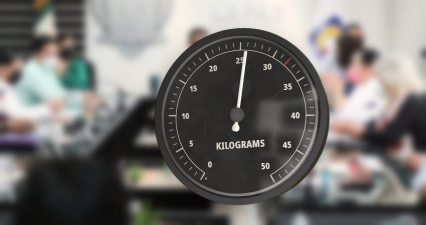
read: 26 kg
